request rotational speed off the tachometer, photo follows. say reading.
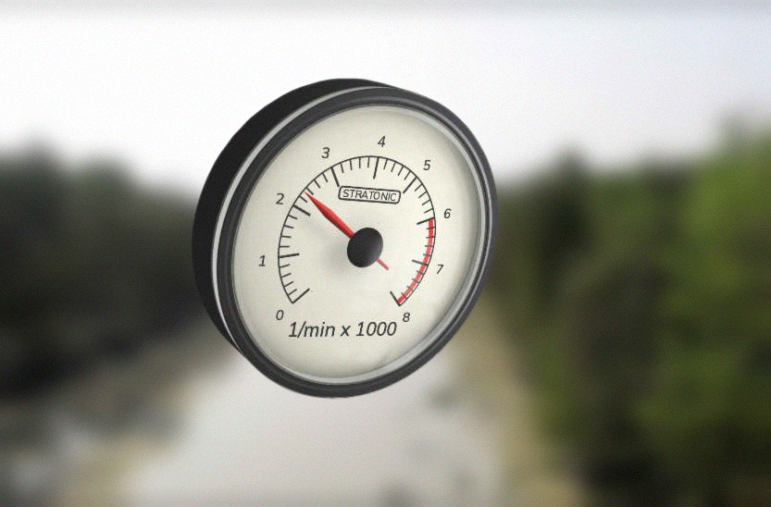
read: 2300 rpm
